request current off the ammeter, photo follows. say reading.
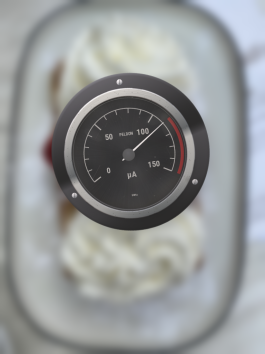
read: 110 µA
